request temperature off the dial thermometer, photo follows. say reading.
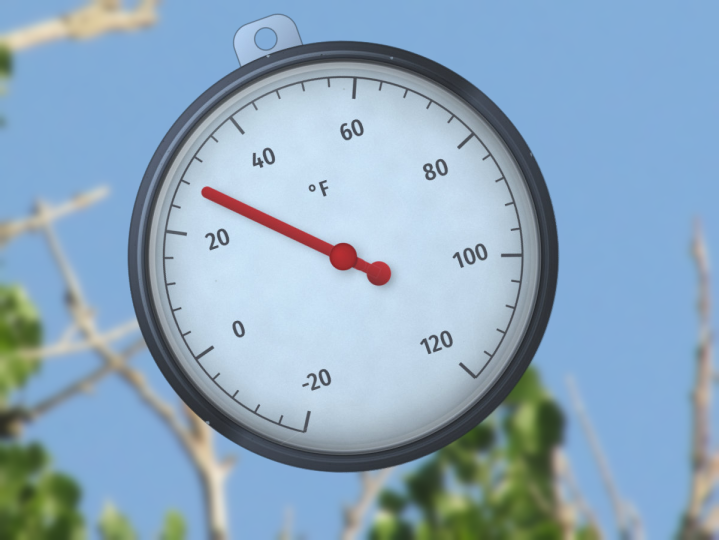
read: 28 °F
